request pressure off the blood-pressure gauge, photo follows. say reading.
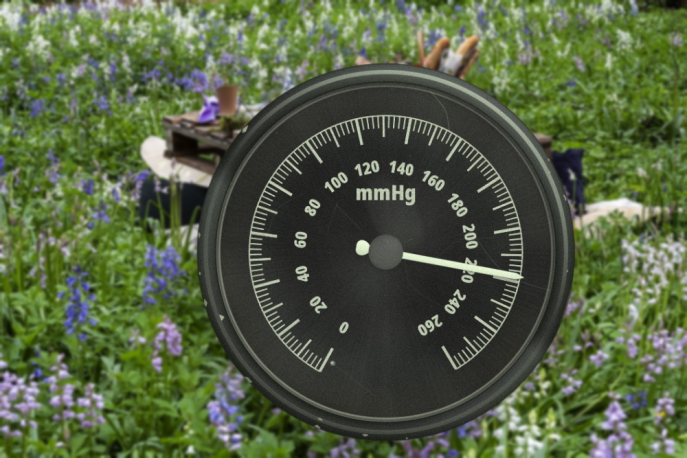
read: 218 mmHg
